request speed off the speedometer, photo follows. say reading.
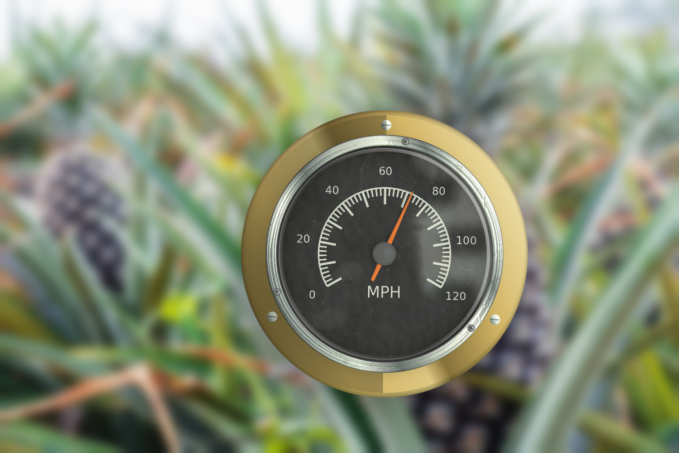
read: 72 mph
